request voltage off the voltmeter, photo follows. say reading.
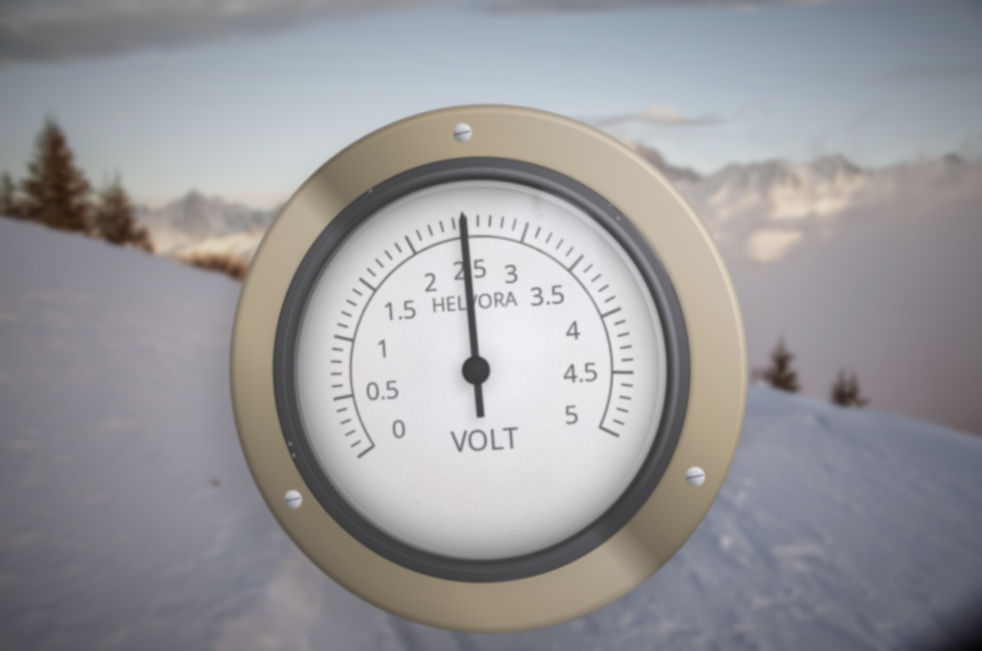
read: 2.5 V
